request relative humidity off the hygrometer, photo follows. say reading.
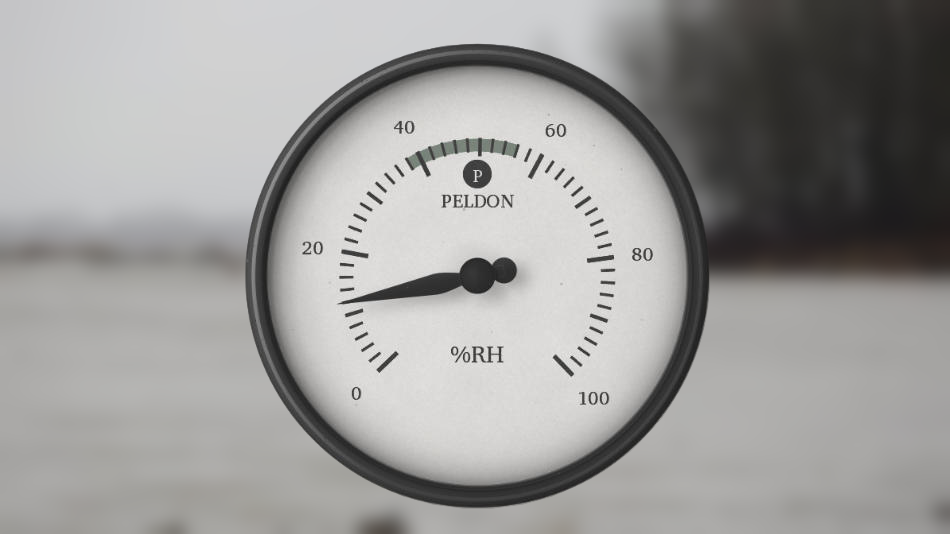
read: 12 %
